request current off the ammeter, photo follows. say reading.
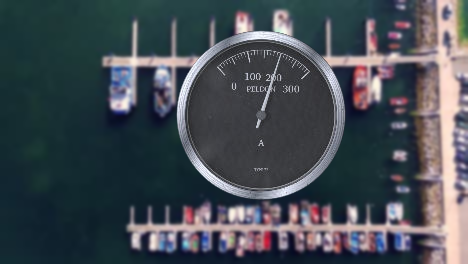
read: 200 A
